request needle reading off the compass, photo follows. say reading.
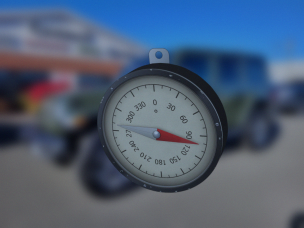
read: 100 °
